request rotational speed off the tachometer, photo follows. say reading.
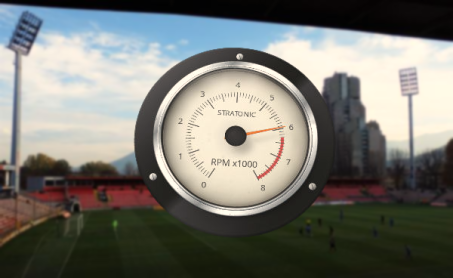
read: 6000 rpm
